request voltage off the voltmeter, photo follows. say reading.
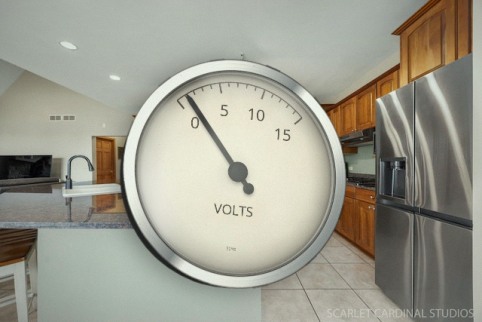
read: 1 V
